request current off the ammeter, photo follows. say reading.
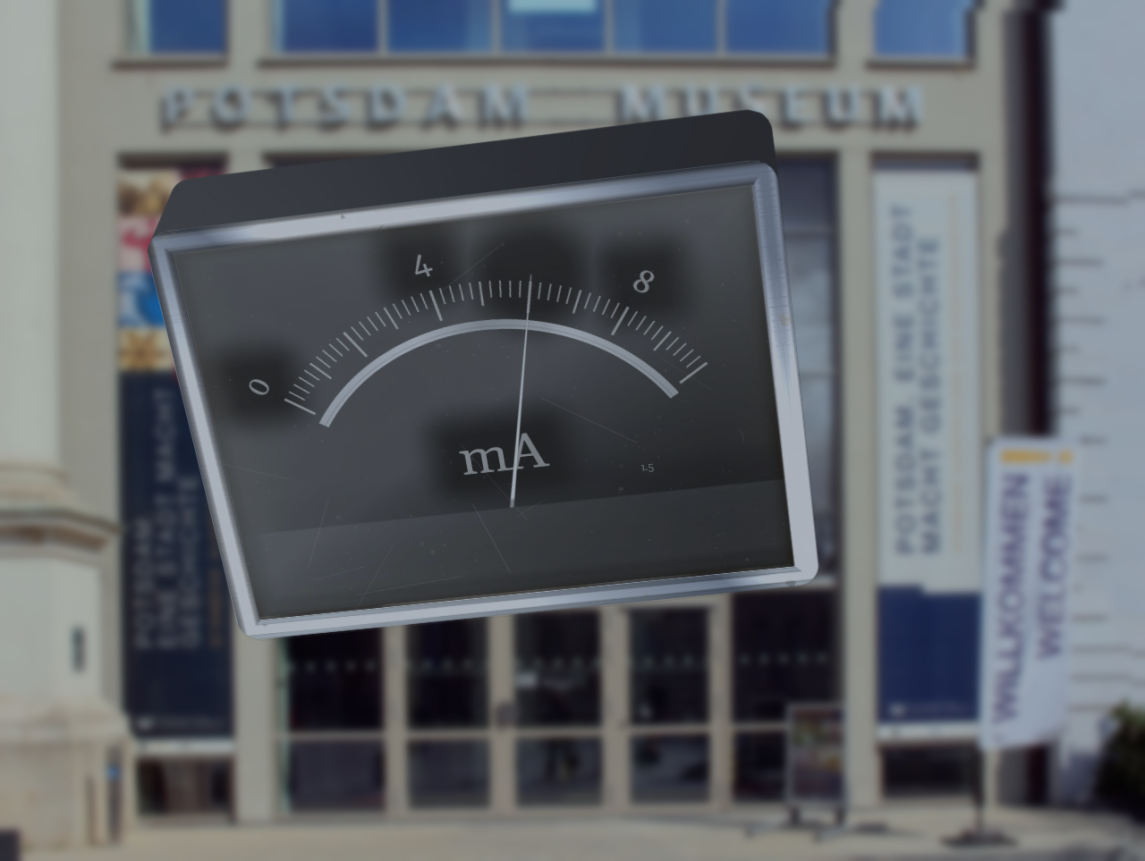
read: 6 mA
